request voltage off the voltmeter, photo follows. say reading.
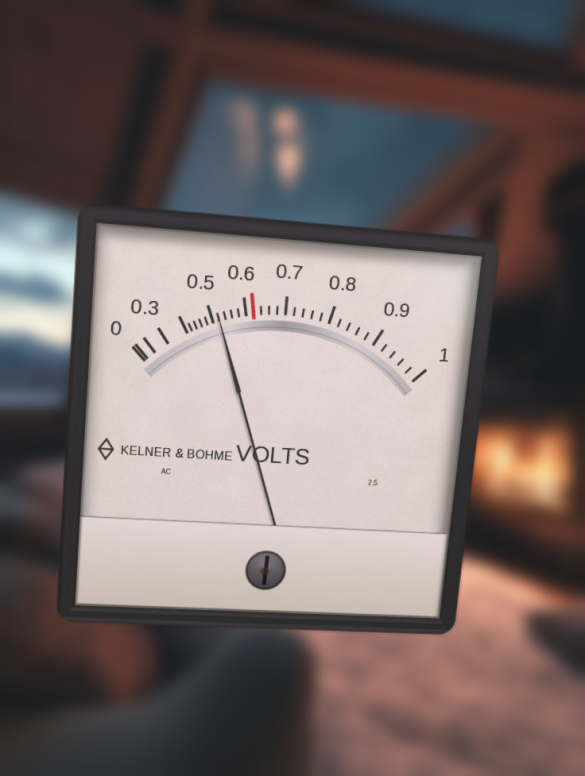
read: 0.52 V
